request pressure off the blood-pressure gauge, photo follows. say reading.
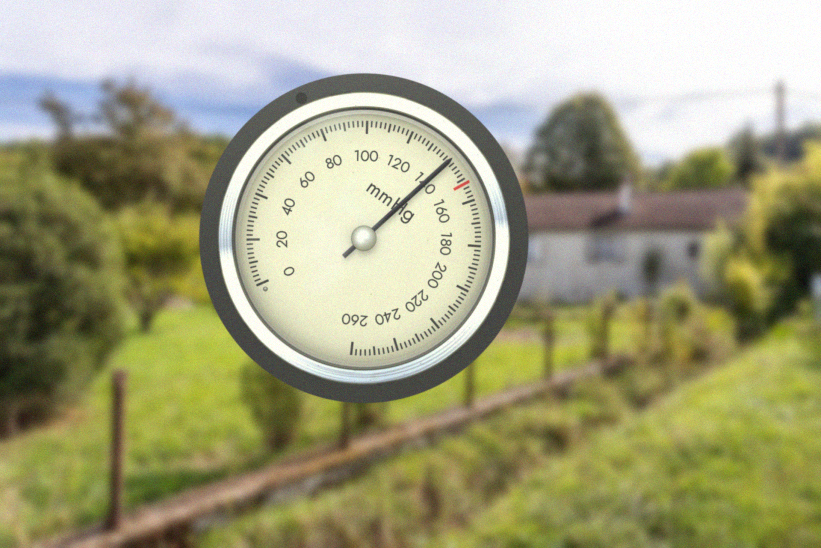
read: 140 mmHg
